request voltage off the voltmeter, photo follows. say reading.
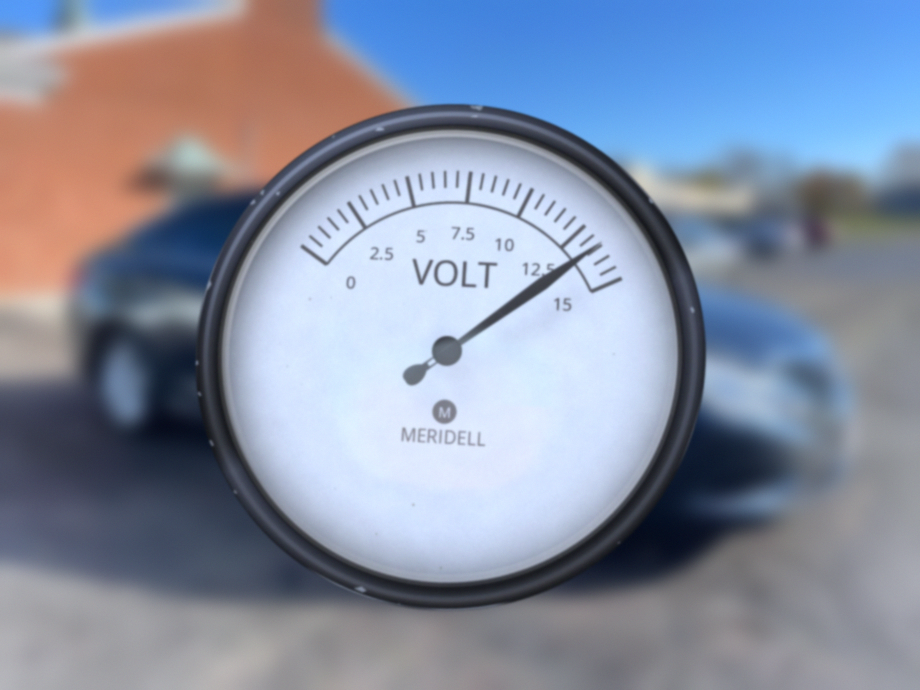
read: 13.5 V
